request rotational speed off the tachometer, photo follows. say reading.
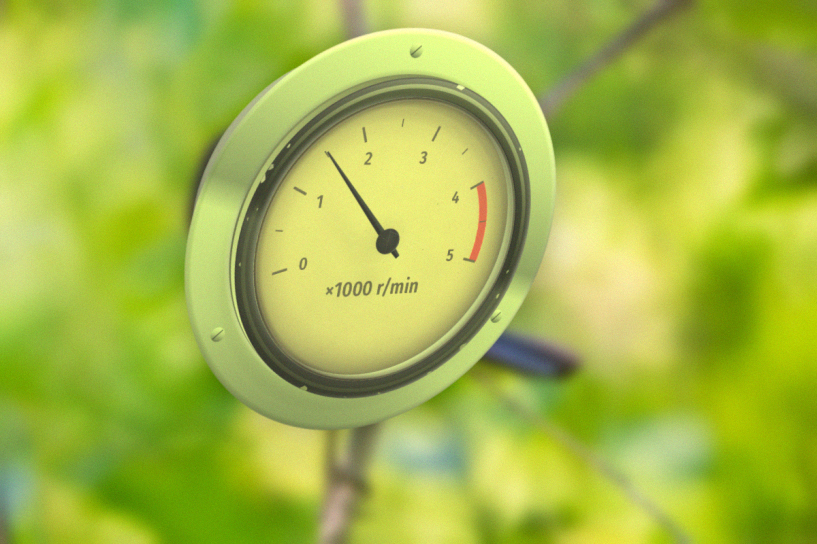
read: 1500 rpm
